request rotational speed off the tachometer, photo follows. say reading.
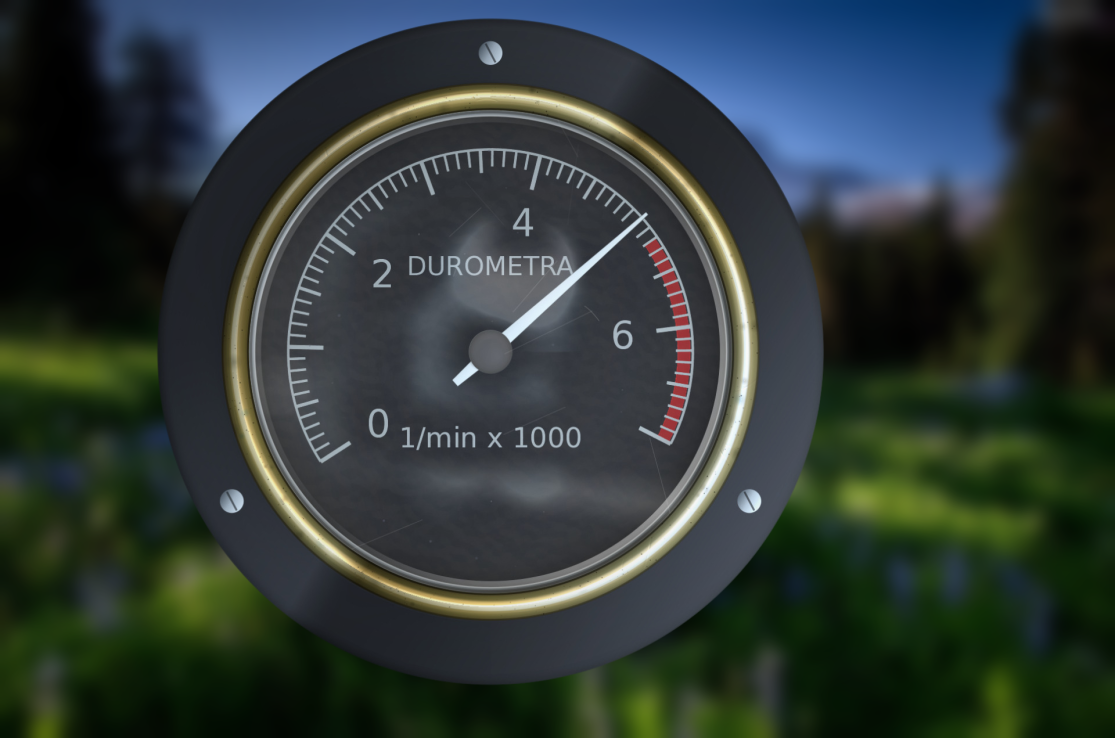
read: 5000 rpm
